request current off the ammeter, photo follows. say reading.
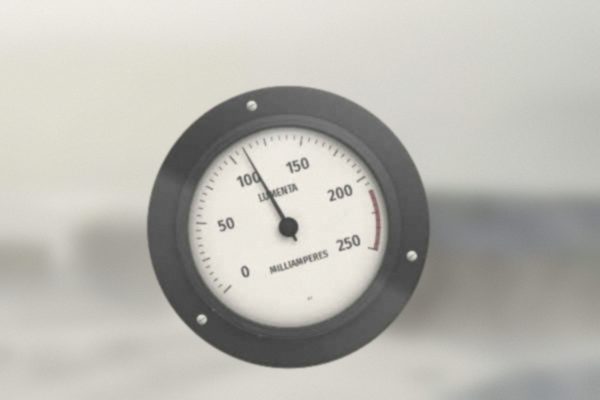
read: 110 mA
